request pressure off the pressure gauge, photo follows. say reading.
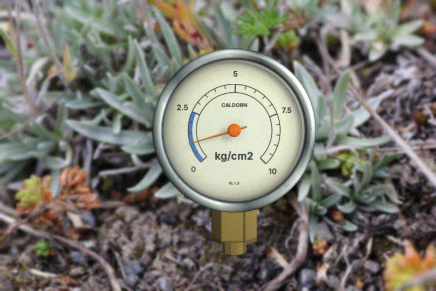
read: 1 kg/cm²
